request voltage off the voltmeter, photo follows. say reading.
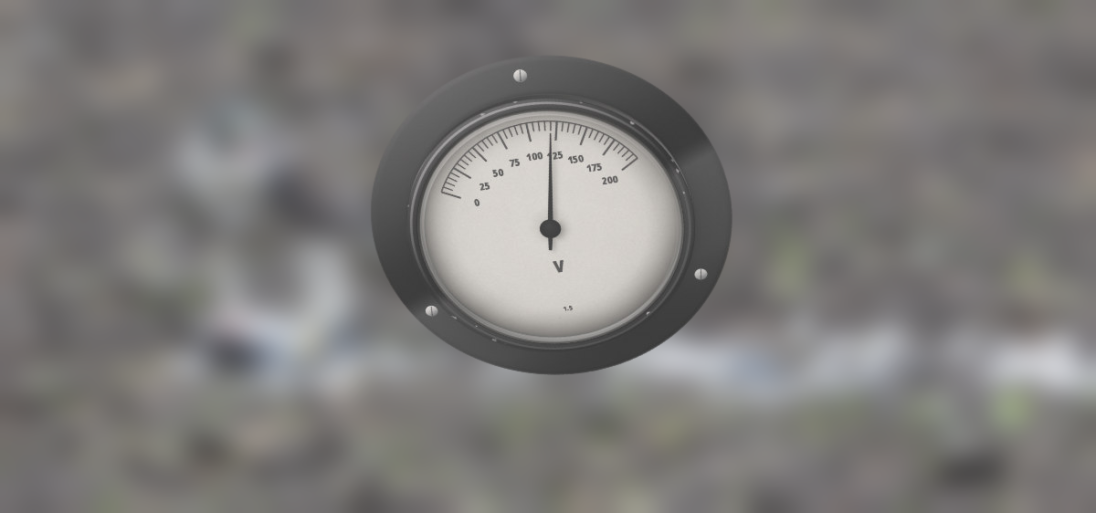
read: 120 V
